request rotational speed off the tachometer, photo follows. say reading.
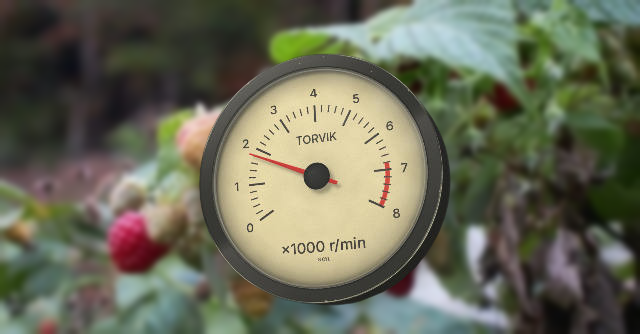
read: 1800 rpm
